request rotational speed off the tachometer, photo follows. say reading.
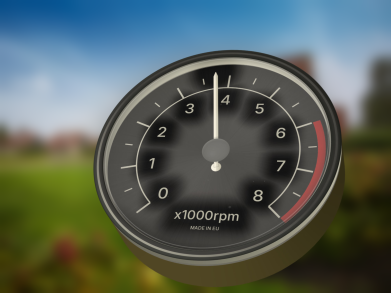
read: 3750 rpm
